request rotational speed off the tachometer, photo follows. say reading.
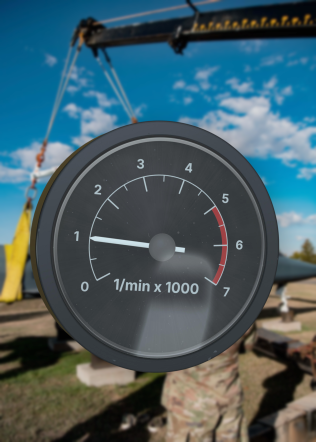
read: 1000 rpm
